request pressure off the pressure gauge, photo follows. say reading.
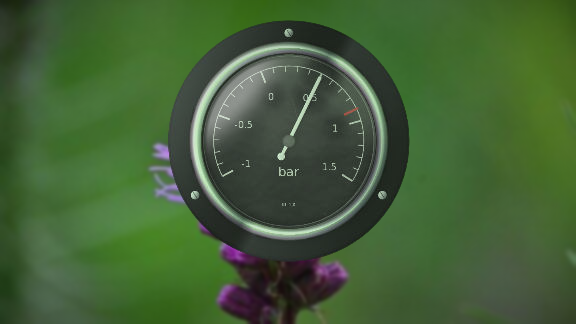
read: 0.5 bar
